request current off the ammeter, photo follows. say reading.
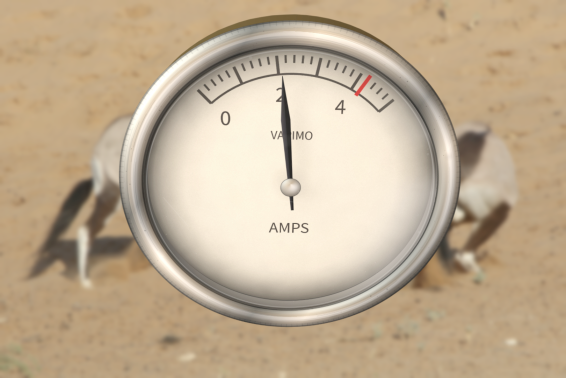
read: 2.1 A
